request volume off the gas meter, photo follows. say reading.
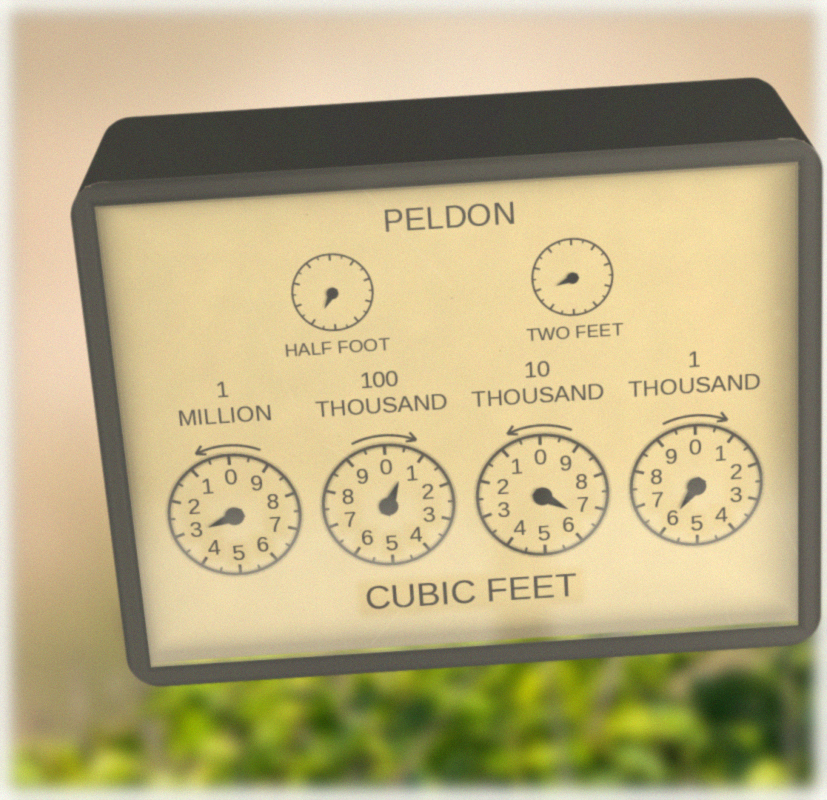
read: 306600 ft³
